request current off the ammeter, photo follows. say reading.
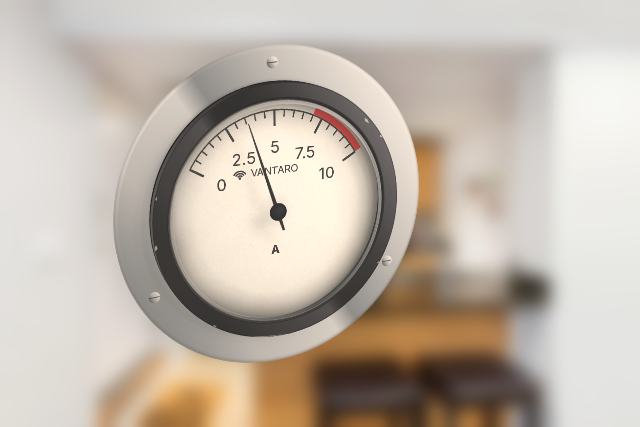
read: 3.5 A
